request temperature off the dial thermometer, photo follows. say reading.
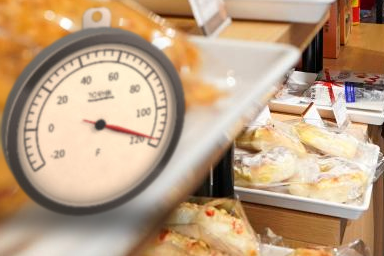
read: 116 °F
